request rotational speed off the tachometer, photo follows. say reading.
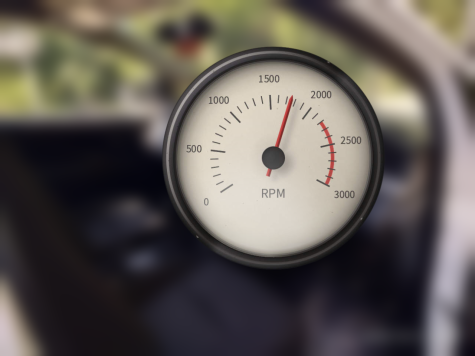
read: 1750 rpm
